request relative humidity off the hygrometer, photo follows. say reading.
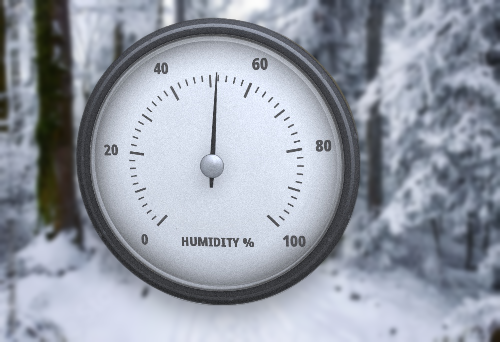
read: 52 %
